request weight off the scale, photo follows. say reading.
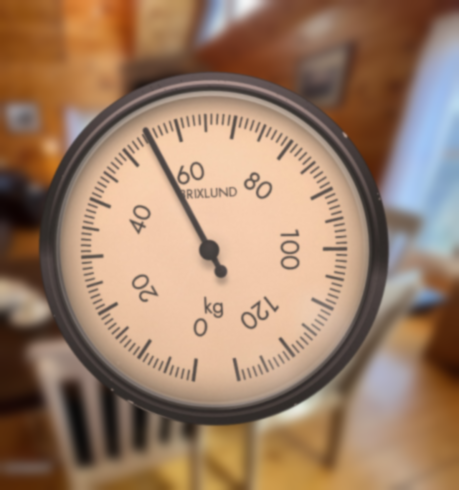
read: 55 kg
